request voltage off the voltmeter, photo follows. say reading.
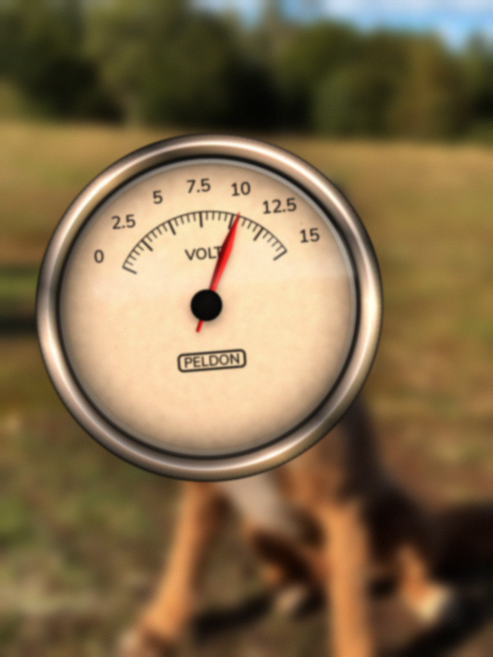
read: 10.5 V
